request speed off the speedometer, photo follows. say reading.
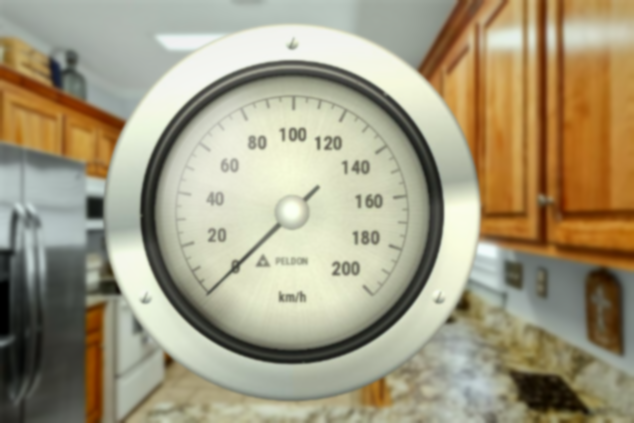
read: 0 km/h
